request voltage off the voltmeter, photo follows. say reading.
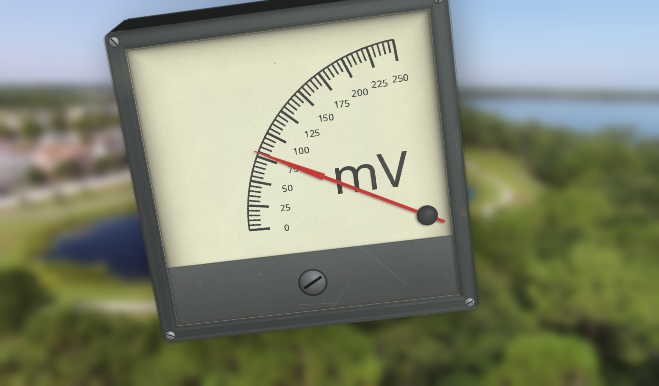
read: 80 mV
